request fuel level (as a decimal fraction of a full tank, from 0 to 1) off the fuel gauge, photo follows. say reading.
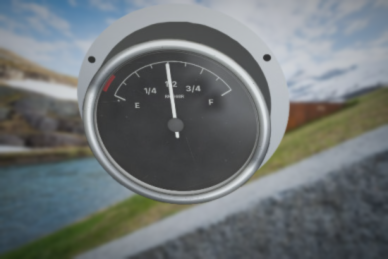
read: 0.5
